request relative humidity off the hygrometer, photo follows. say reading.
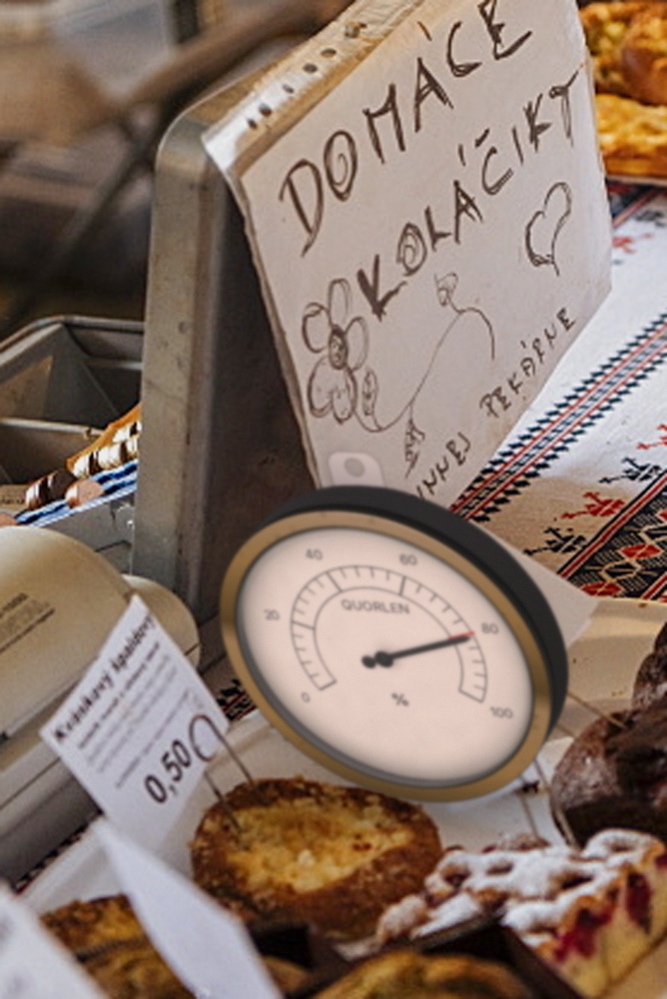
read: 80 %
